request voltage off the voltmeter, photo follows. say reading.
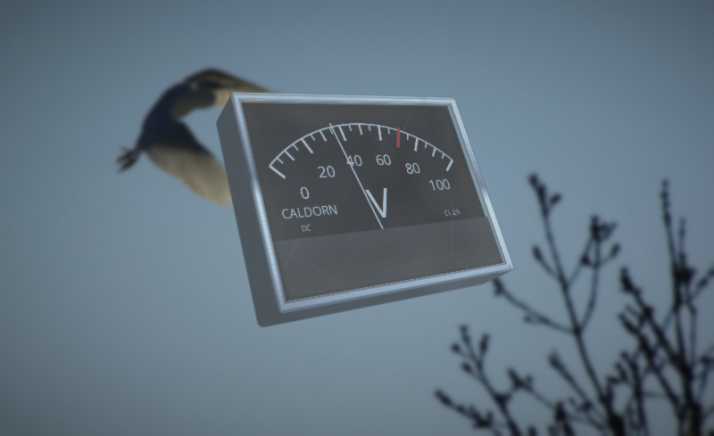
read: 35 V
